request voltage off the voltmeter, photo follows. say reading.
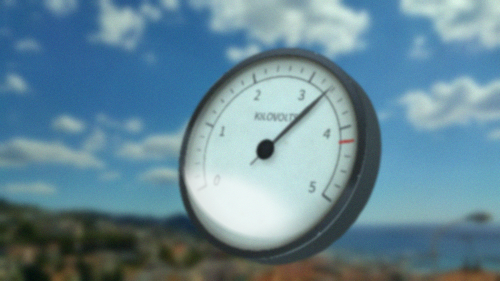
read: 3.4 kV
